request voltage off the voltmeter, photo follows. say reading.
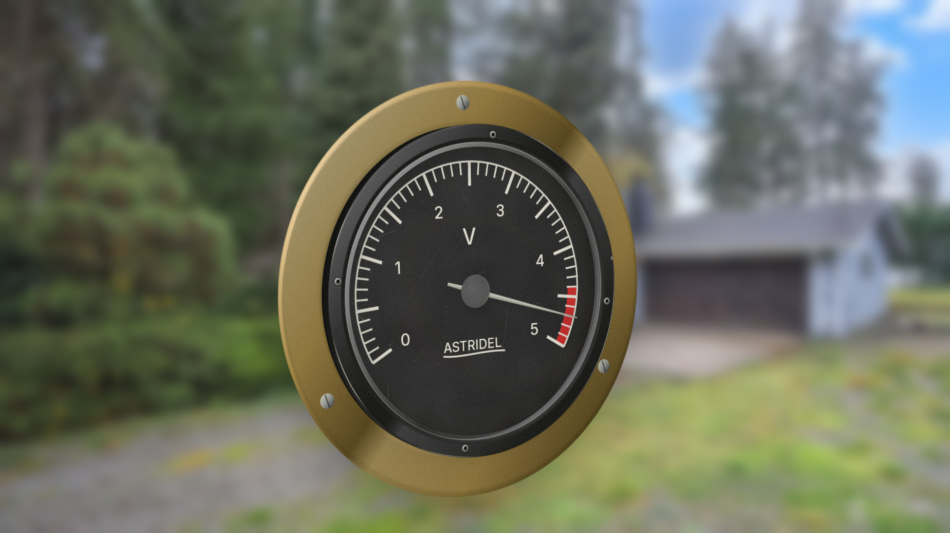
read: 4.7 V
